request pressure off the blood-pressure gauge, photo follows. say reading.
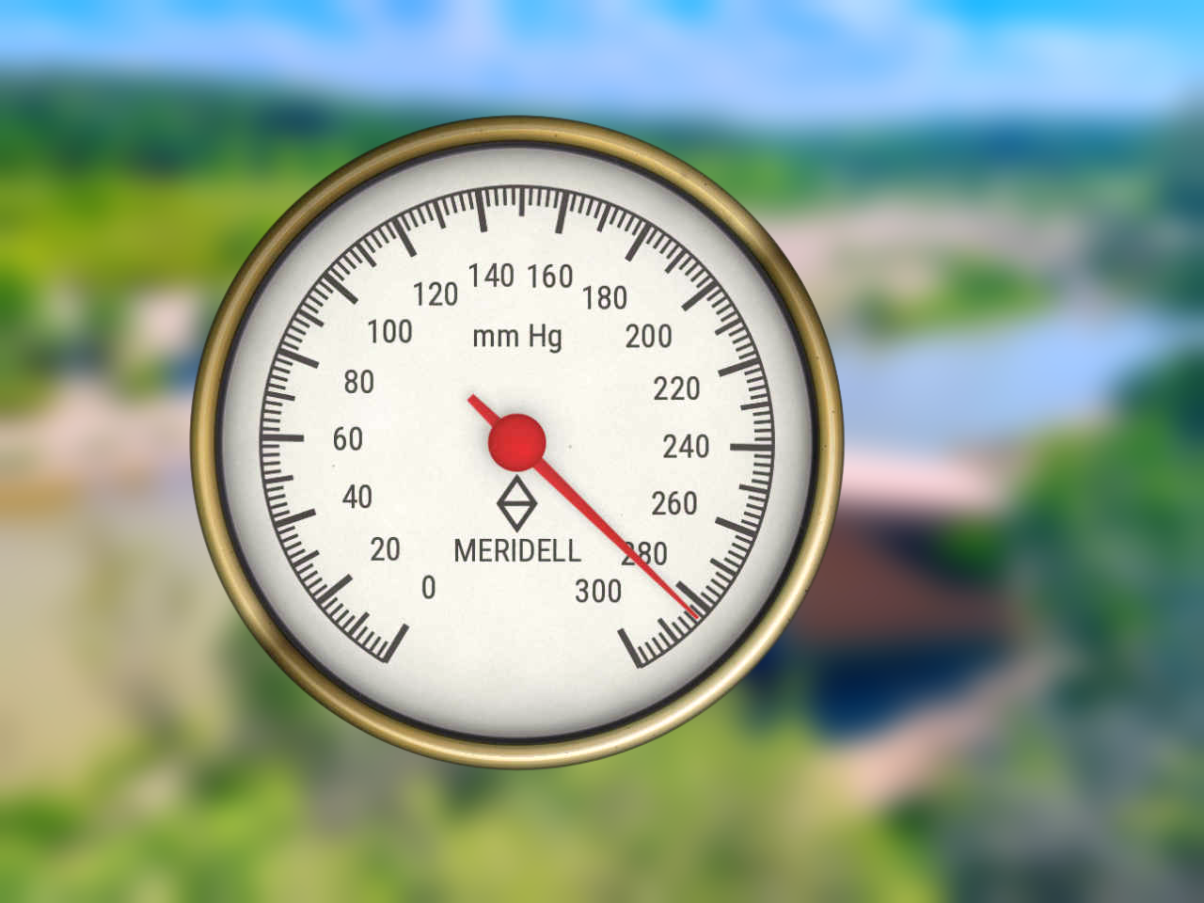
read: 283 mmHg
